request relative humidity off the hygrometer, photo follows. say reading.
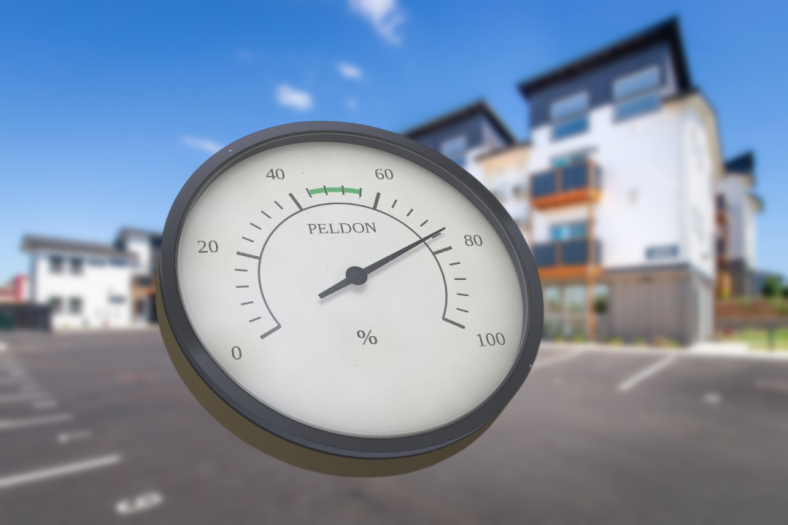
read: 76 %
